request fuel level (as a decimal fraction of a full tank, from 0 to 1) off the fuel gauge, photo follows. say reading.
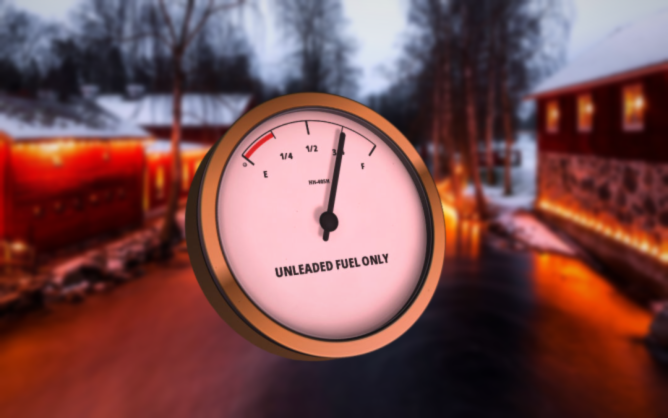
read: 0.75
